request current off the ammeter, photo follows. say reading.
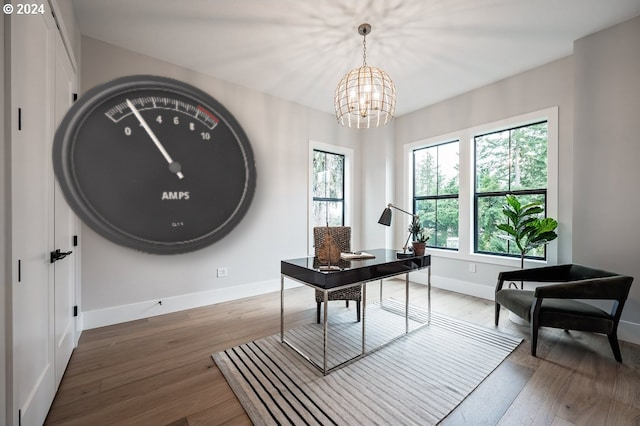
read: 2 A
